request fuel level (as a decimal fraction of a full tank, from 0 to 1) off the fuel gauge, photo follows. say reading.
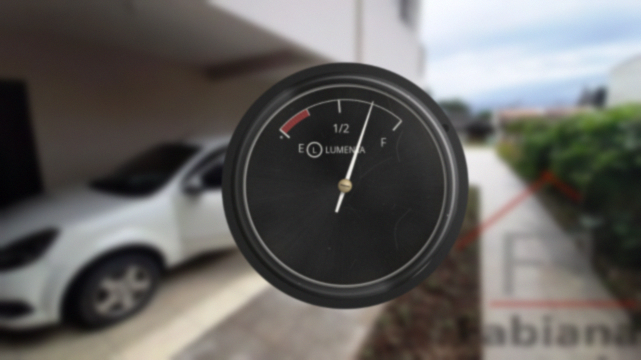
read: 0.75
